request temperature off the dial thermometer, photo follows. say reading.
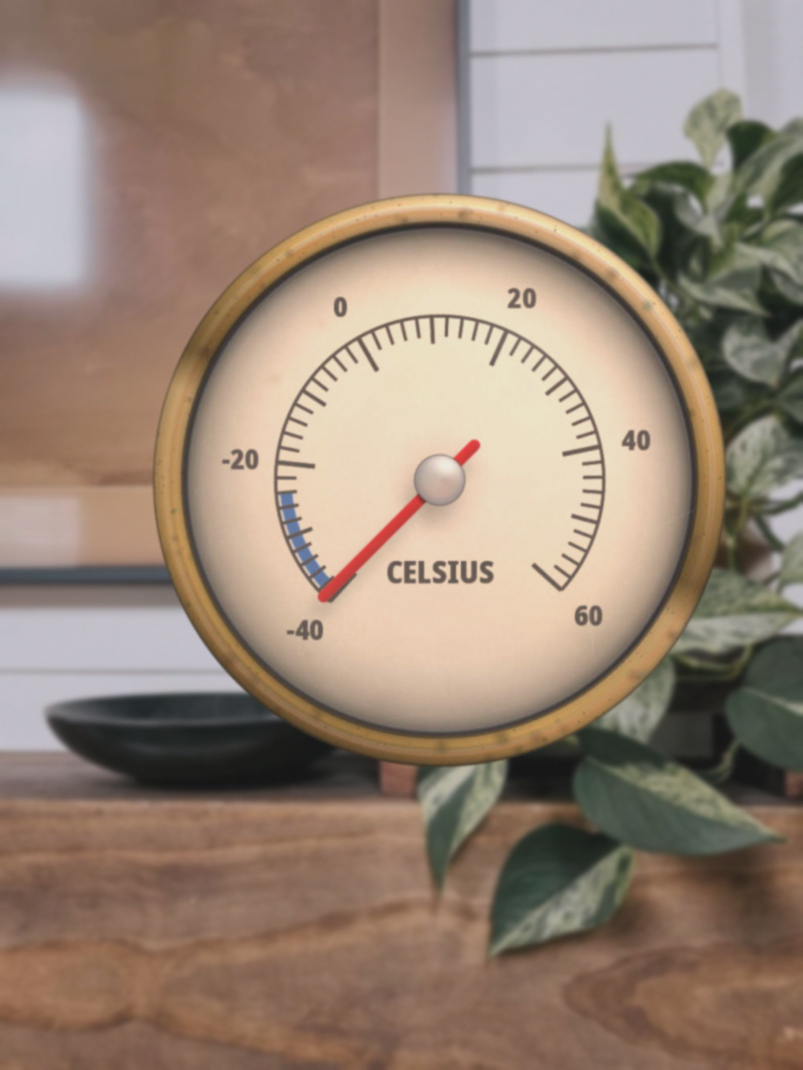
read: -39 °C
